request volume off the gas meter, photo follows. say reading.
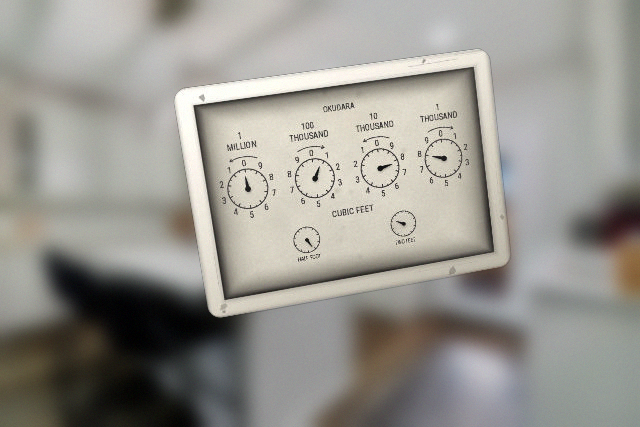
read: 7800 ft³
